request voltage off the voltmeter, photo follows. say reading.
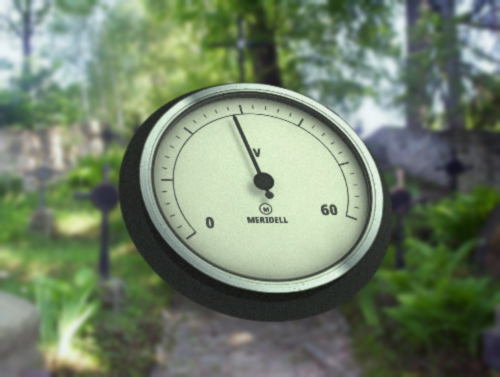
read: 28 V
